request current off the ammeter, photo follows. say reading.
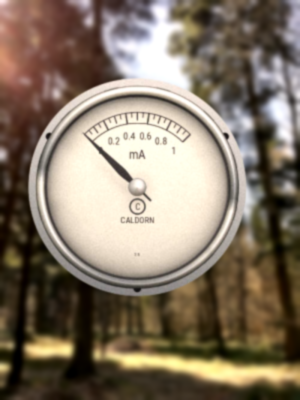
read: 0 mA
